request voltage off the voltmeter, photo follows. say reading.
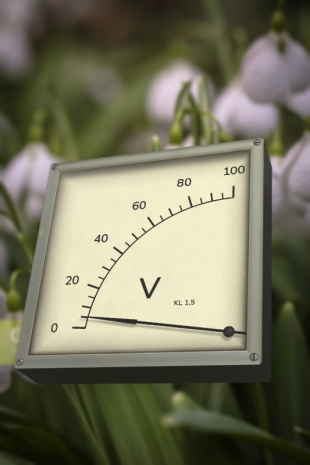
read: 5 V
